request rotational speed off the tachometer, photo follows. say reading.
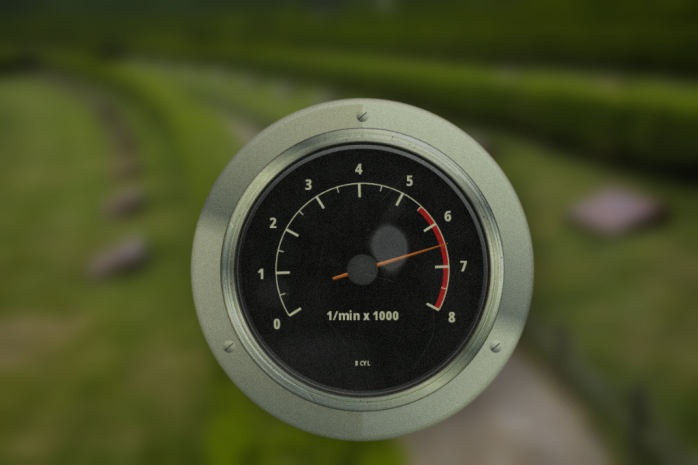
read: 6500 rpm
